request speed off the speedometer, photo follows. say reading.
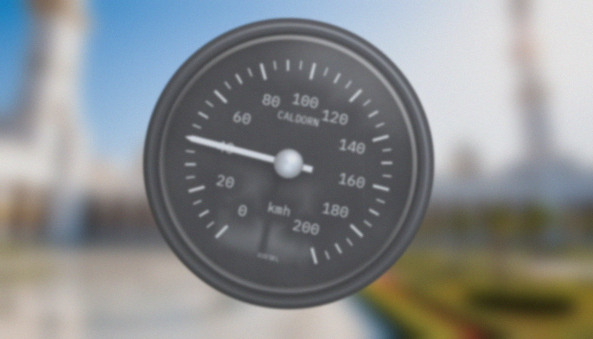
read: 40 km/h
